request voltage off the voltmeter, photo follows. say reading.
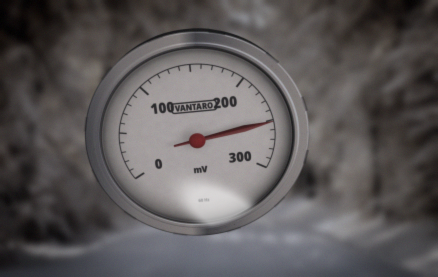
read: 250 mV
